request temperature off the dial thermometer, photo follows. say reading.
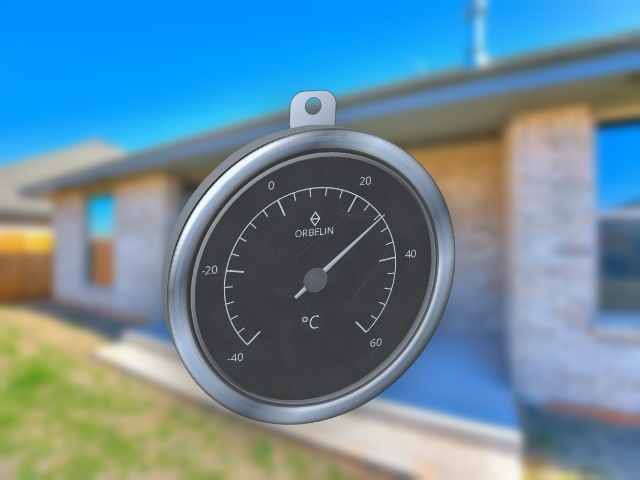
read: 28 °C
